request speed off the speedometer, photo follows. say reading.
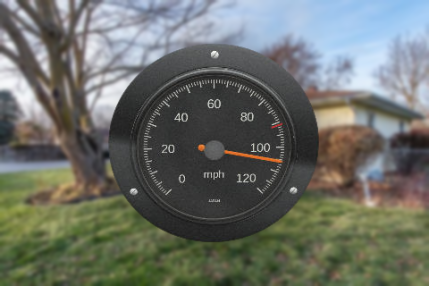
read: 105 mph
